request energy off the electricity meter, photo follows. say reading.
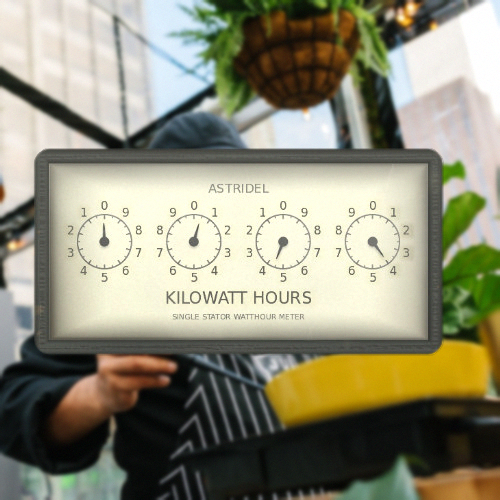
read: 44 kWh
